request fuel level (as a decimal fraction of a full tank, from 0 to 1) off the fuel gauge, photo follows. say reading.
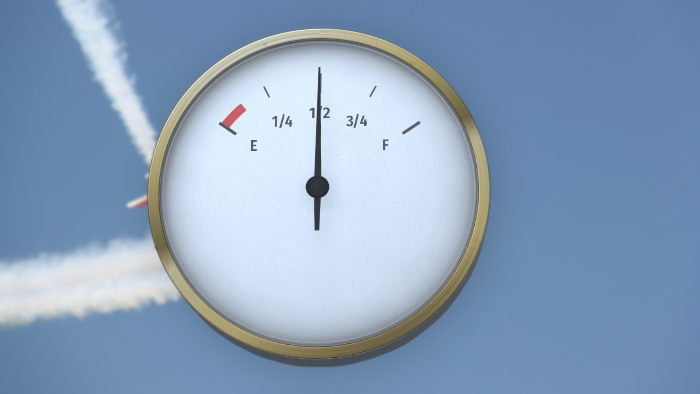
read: 0.5
